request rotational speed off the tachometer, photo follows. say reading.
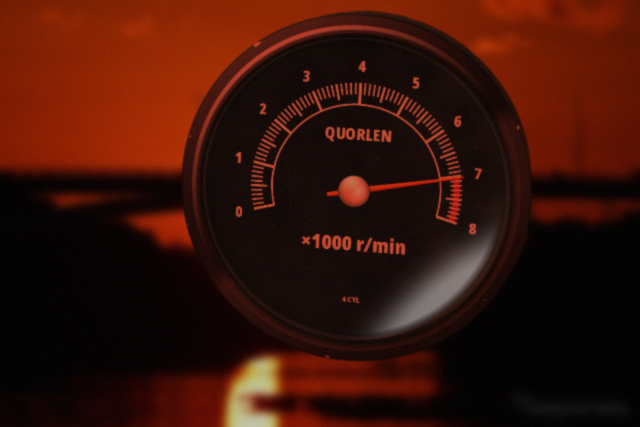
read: 7000 rpm
